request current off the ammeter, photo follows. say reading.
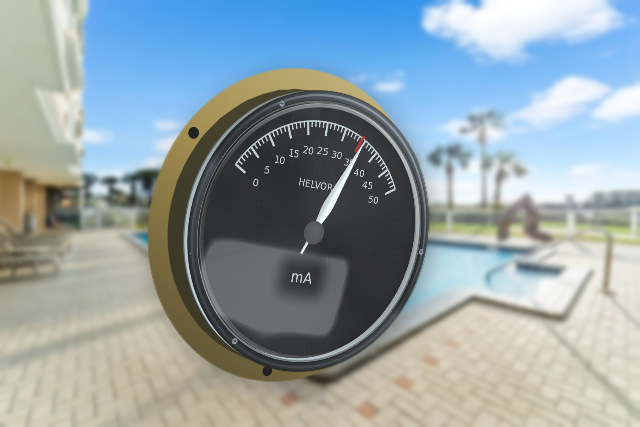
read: 35 mA
